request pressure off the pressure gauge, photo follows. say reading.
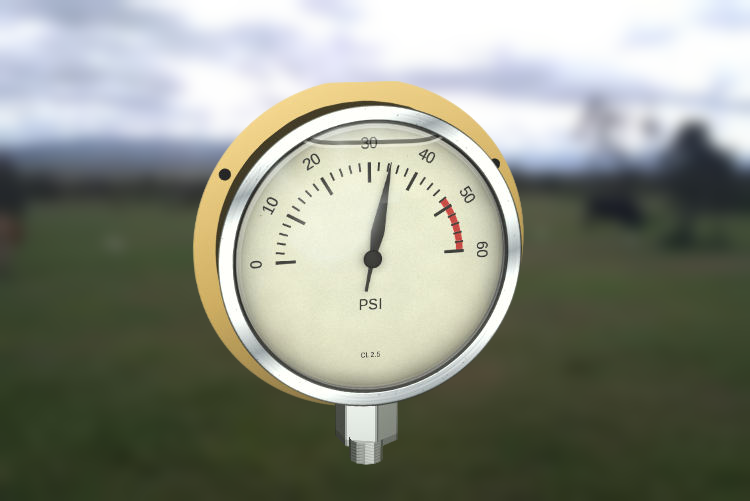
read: 34 psi
